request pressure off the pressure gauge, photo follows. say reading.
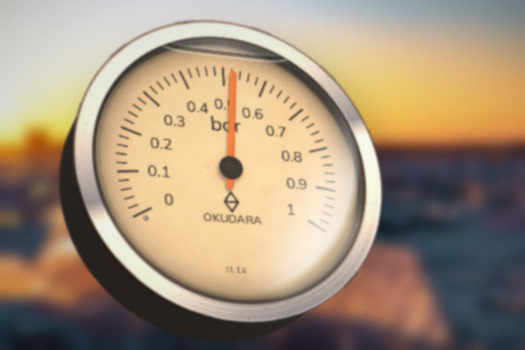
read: 0.52 bar
